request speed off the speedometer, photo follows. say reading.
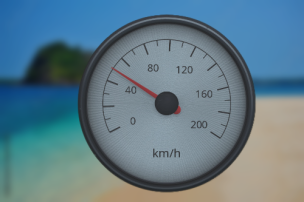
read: 50 km/h
